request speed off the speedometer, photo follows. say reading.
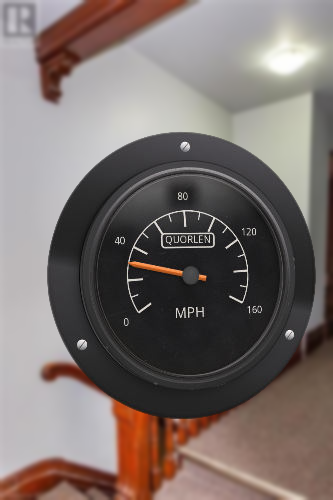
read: 30 mph
